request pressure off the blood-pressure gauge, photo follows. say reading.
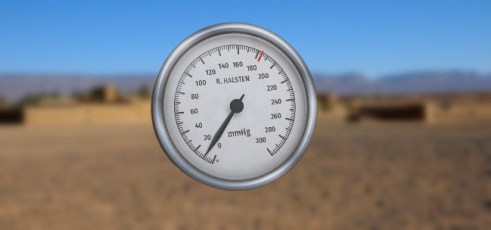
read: 10 mmHg
